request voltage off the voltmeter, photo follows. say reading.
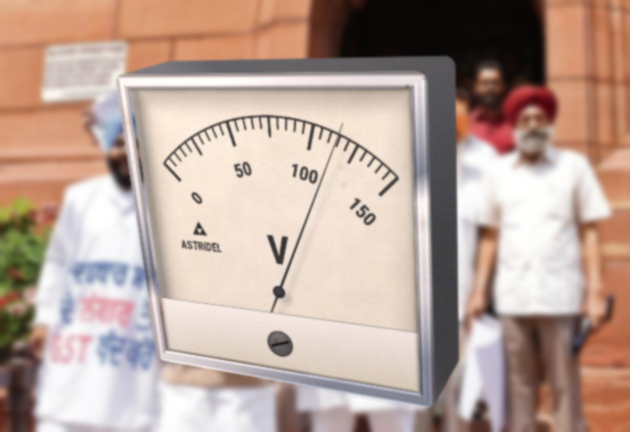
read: 115 V
